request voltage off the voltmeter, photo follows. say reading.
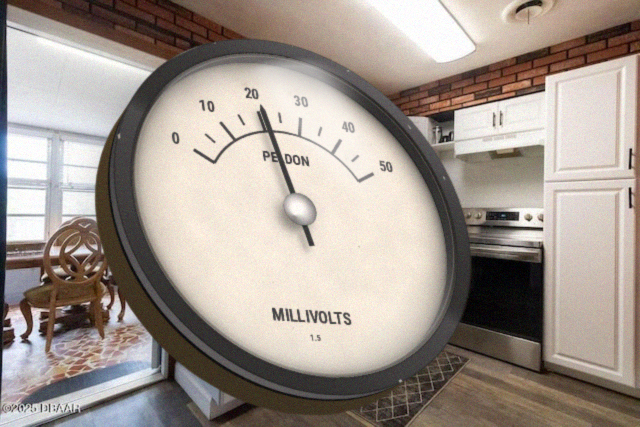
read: 20 mV
